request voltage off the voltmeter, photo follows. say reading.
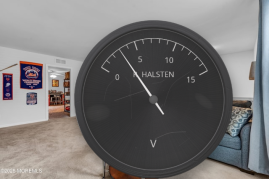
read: 3 V
